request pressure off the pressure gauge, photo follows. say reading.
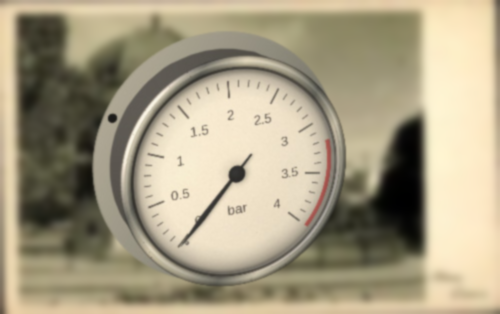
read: 0 bar
